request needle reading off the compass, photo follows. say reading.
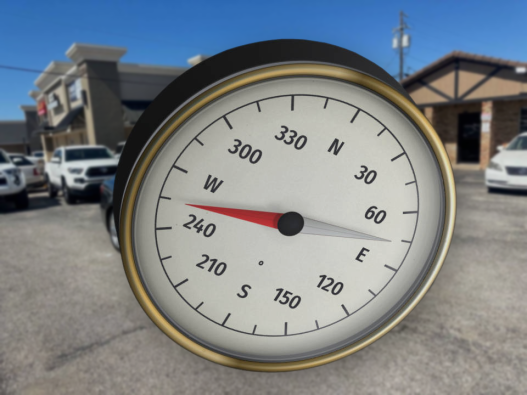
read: 255 °
